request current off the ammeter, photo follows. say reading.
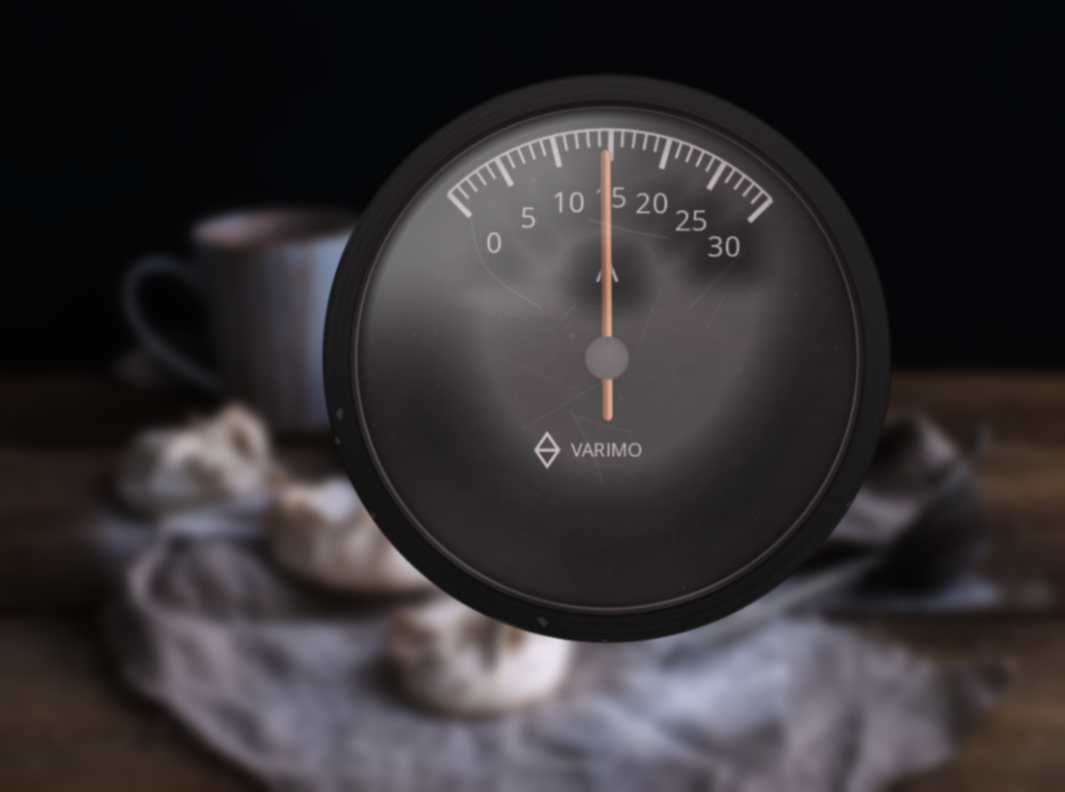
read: 14.5 A
